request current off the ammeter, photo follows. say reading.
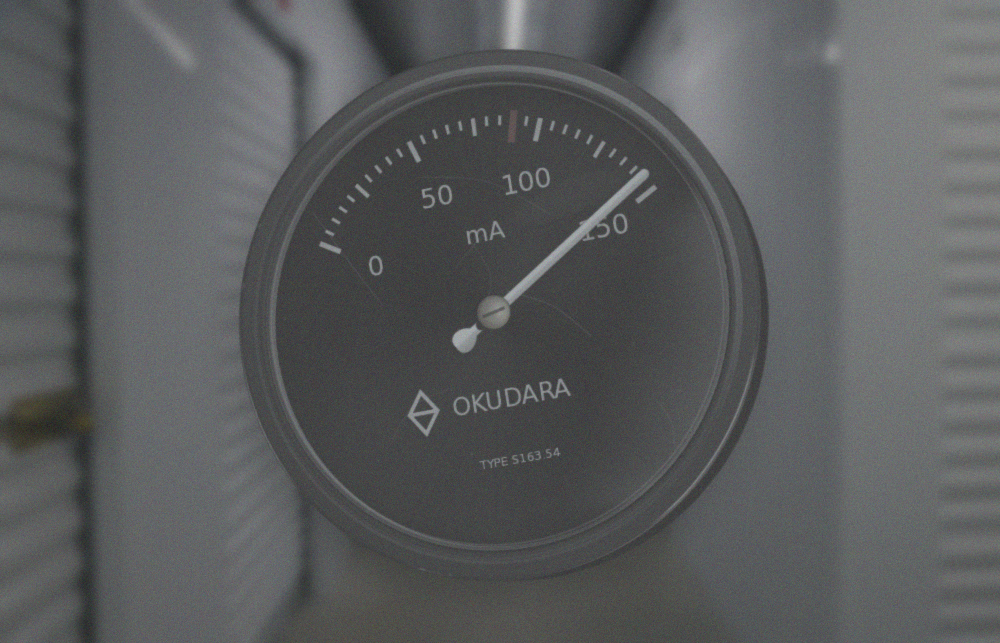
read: 145 mA
